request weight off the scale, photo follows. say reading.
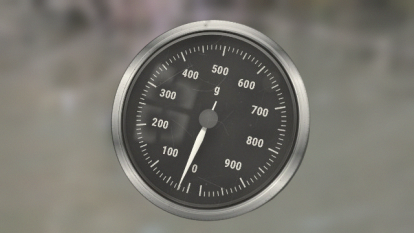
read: 20 g
